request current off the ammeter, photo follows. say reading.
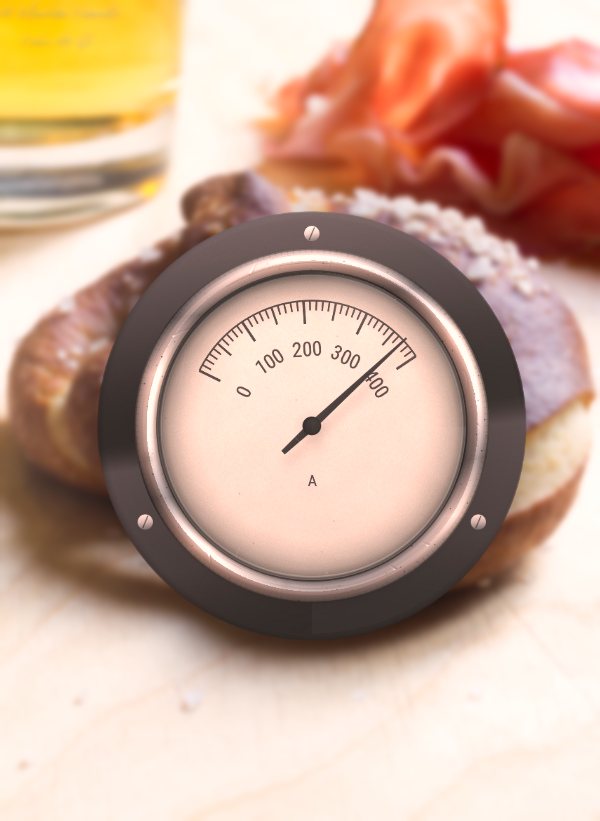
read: 370 A
